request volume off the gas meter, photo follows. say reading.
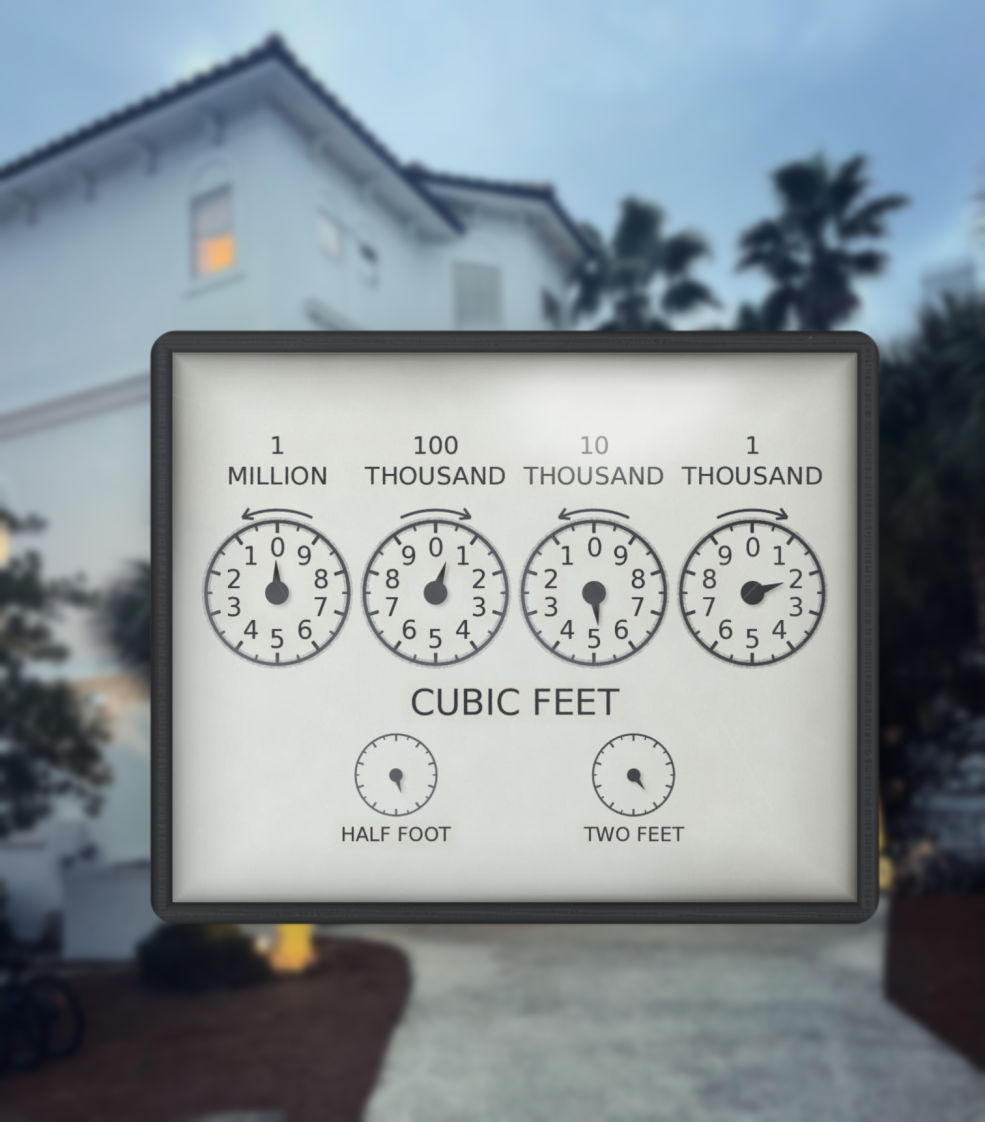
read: 5200 ft³
